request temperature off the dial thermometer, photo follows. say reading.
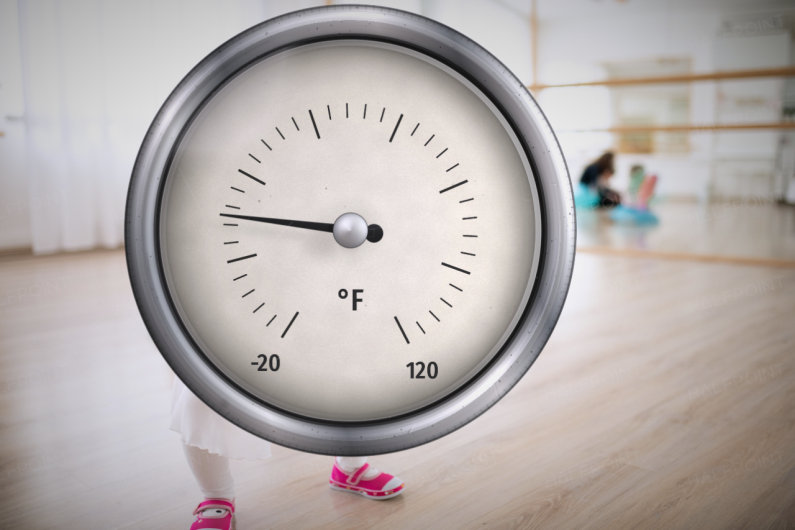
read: 10 °F
